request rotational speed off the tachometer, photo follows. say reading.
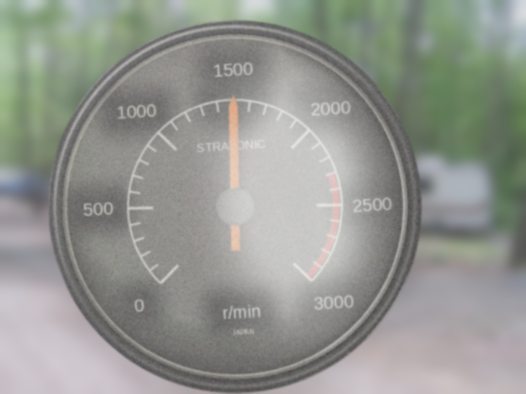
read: 1500 rpm
